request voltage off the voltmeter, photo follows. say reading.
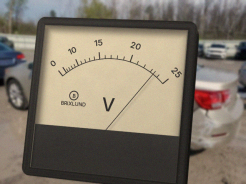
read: 23.5 V
